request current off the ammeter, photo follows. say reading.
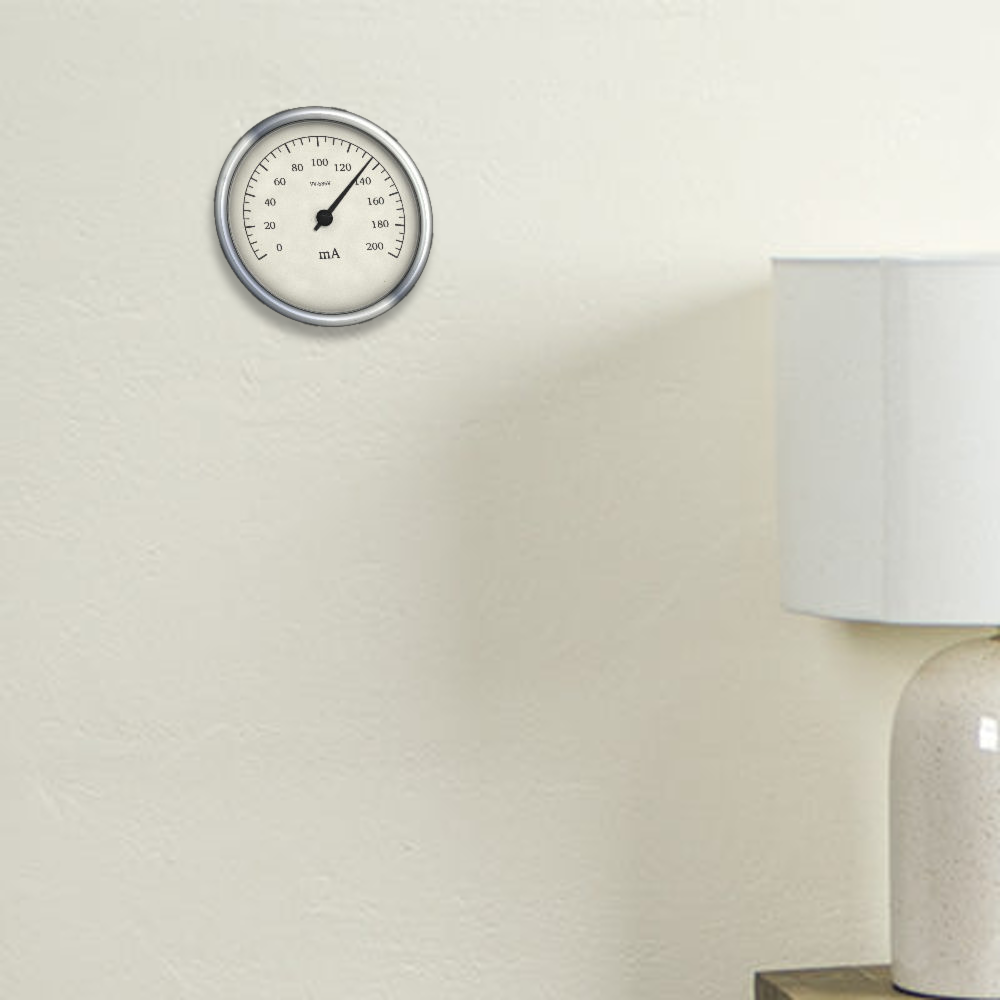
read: 135 mA
